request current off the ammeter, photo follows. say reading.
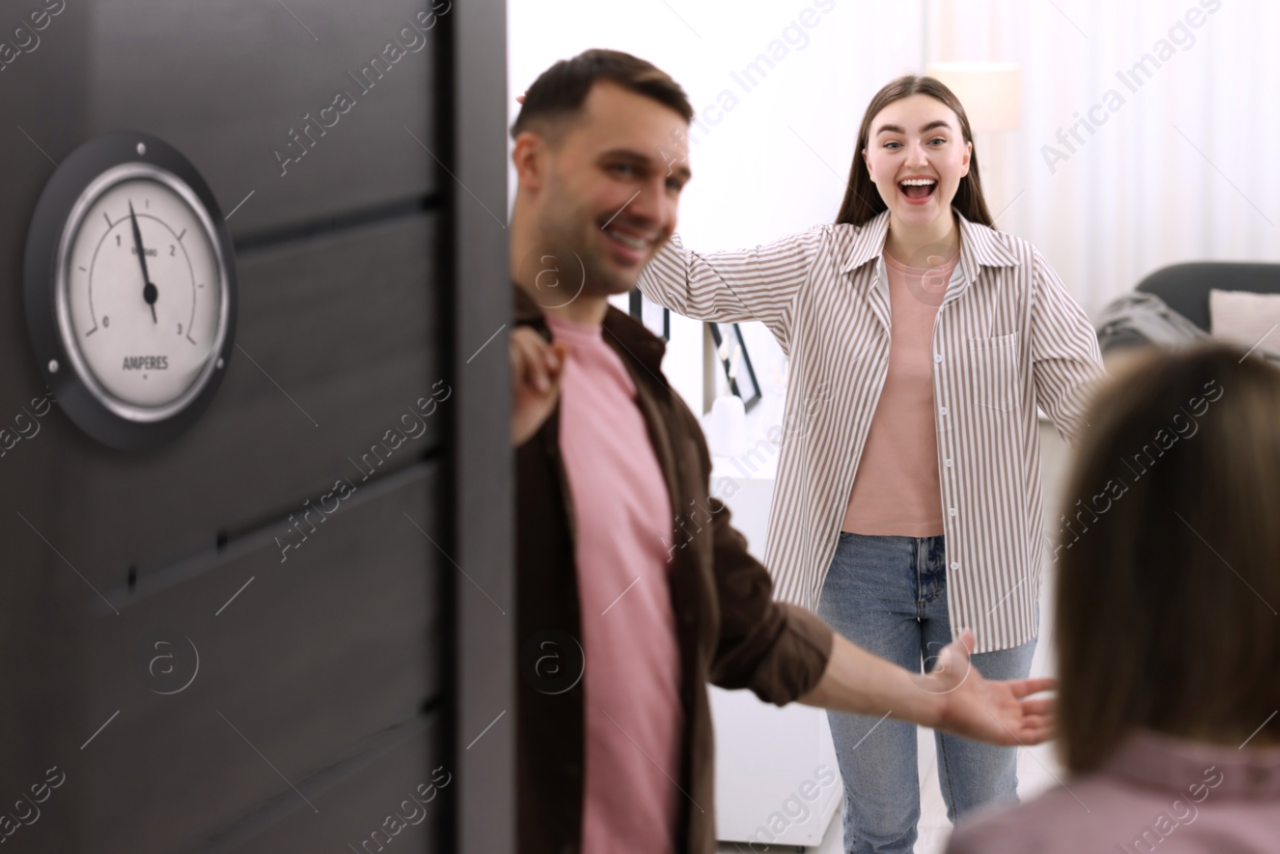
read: 1.25 A
